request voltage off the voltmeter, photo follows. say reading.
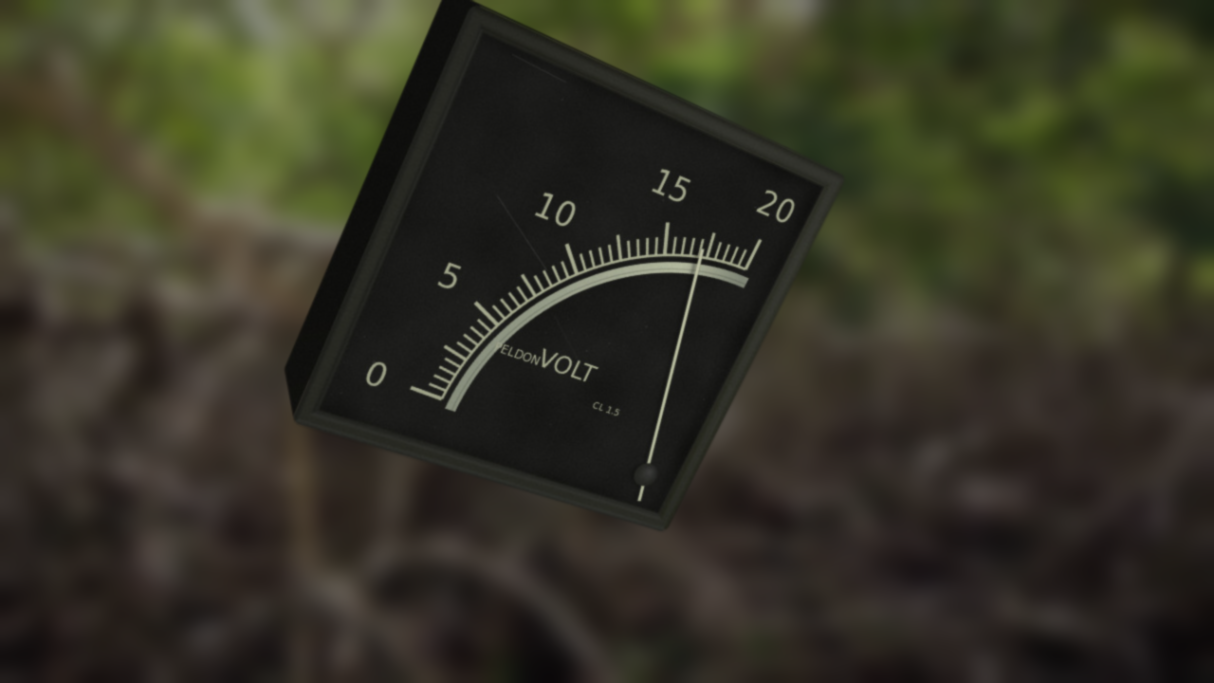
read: 17 V
